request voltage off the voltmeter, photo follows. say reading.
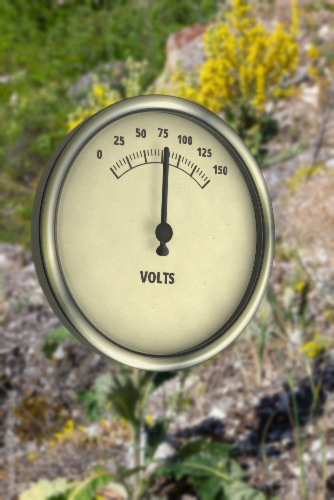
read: 75 V
